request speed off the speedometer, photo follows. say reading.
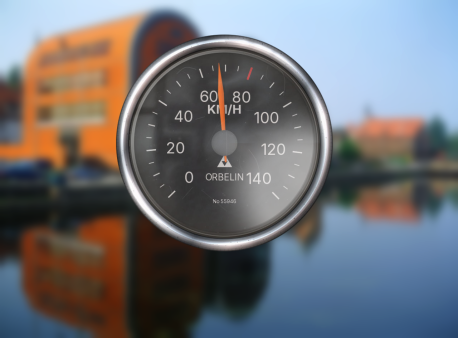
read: 67.5 km/h
